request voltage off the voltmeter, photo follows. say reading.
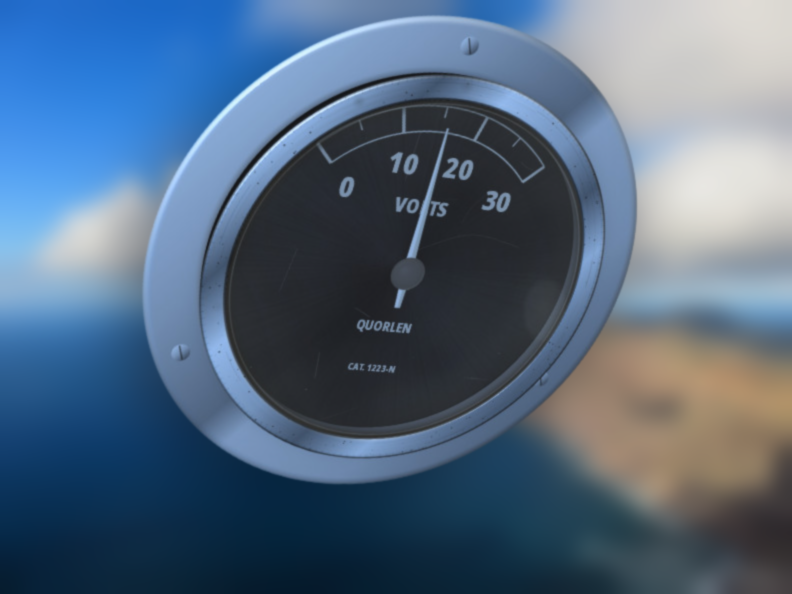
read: 15 V
